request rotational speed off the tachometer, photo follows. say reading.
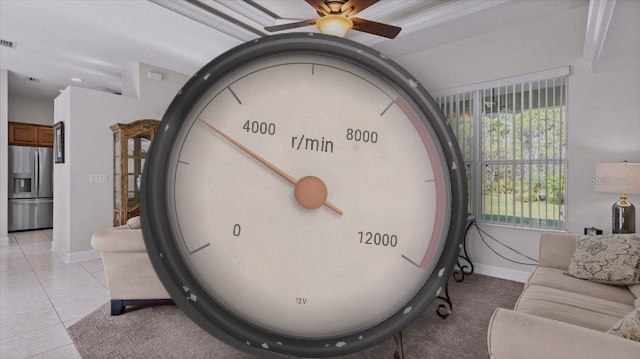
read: 3000 rpm
